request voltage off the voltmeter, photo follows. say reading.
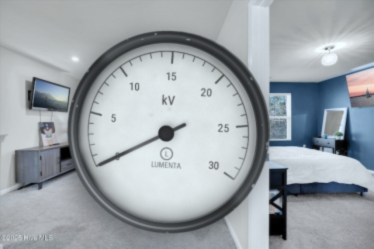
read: 0 kV
